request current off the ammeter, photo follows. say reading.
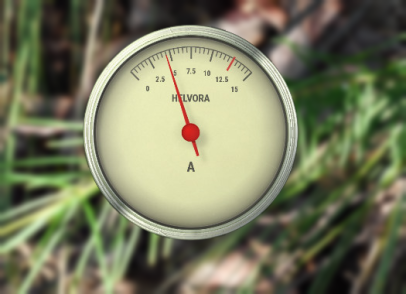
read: 4.5 A
